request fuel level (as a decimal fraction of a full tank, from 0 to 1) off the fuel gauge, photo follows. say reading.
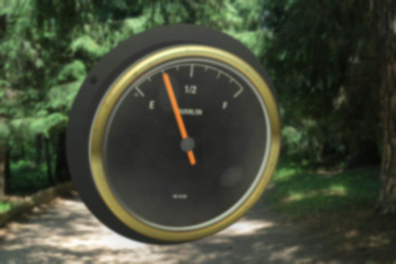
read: 0.25
